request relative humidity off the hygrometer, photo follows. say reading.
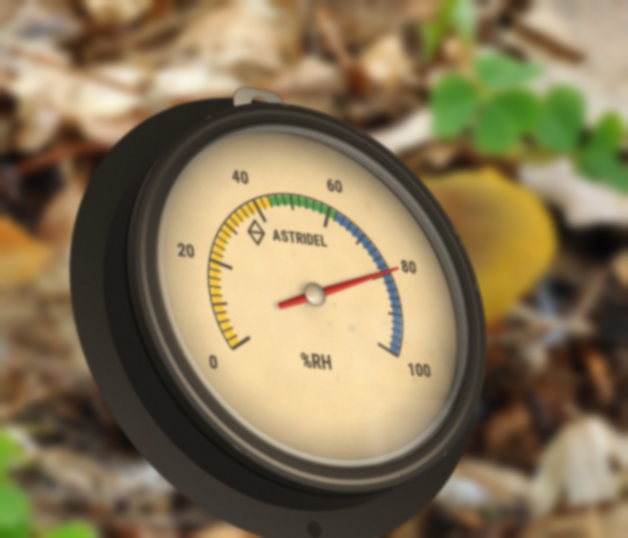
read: 80 %
